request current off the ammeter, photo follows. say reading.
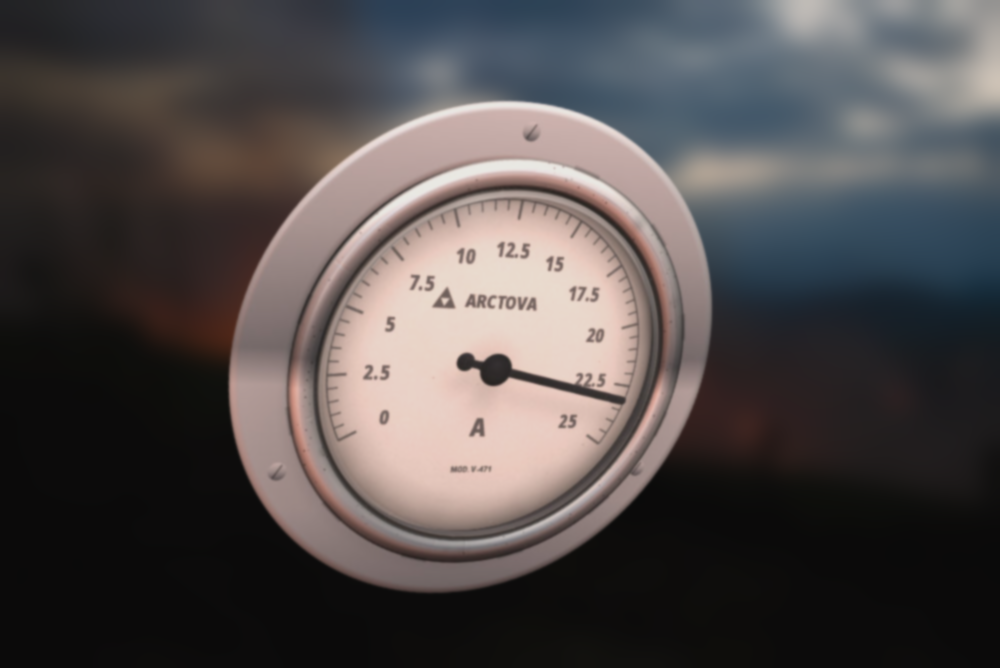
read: 23 A
